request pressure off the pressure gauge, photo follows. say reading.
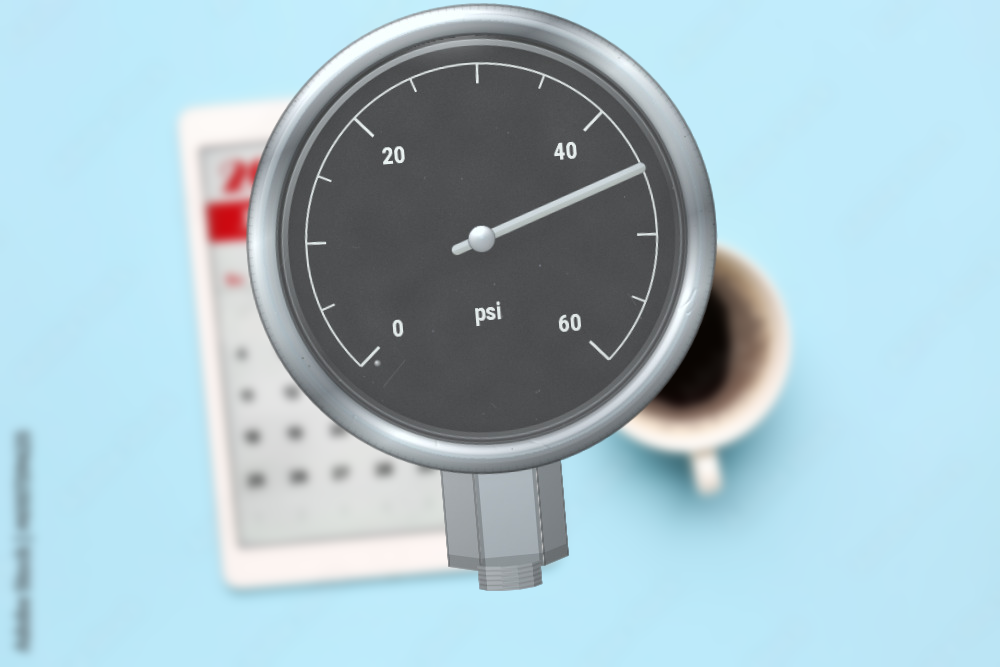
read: 45 psi
